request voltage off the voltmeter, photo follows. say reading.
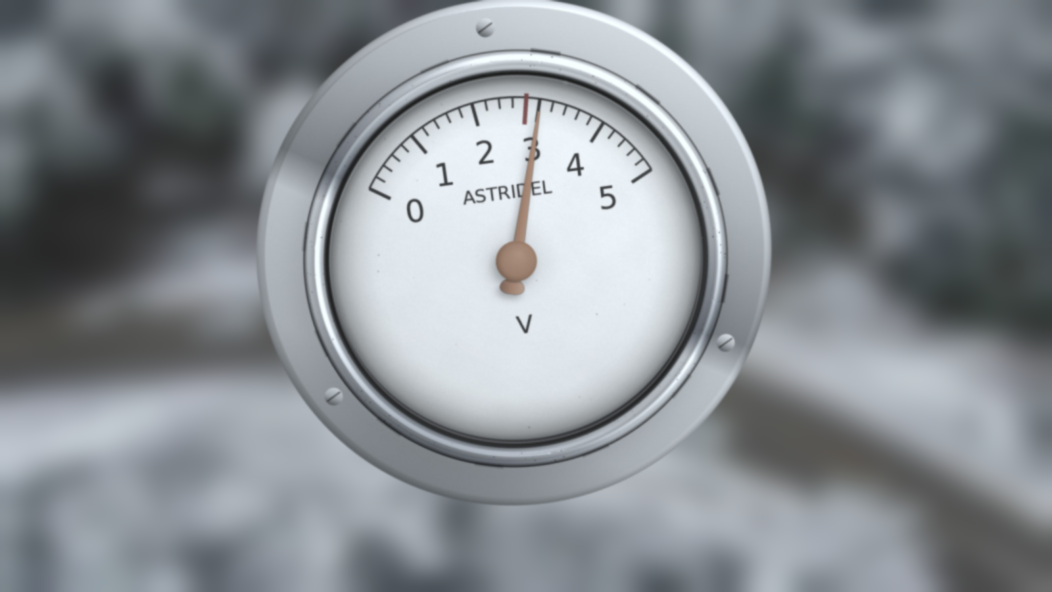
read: 3 V
